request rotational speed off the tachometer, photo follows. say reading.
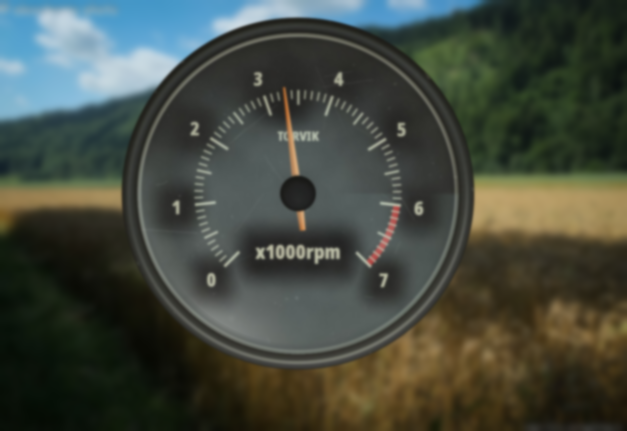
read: 3300 rpm
